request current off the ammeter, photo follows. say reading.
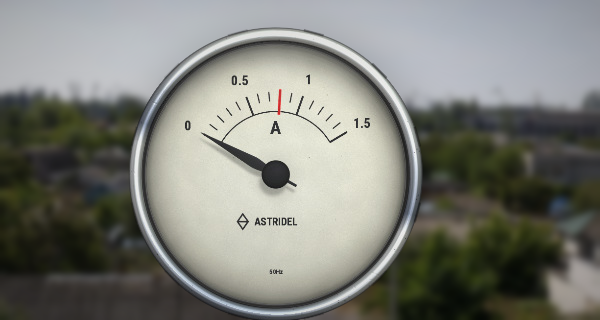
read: 0 A
